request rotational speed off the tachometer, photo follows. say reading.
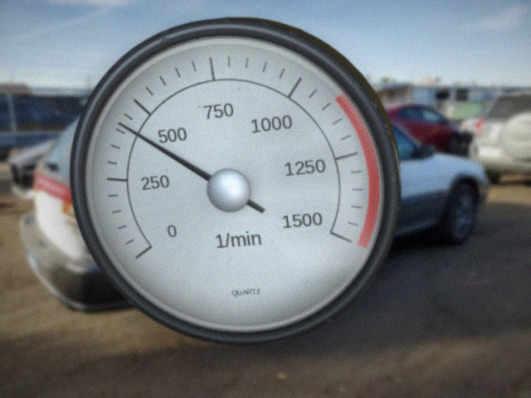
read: 425 rpm
